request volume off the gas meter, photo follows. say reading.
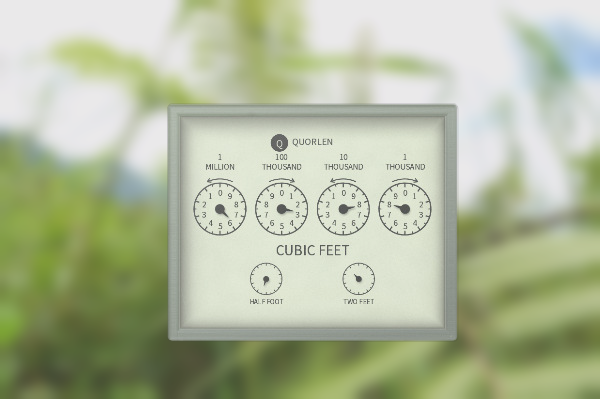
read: 627800 ft³
